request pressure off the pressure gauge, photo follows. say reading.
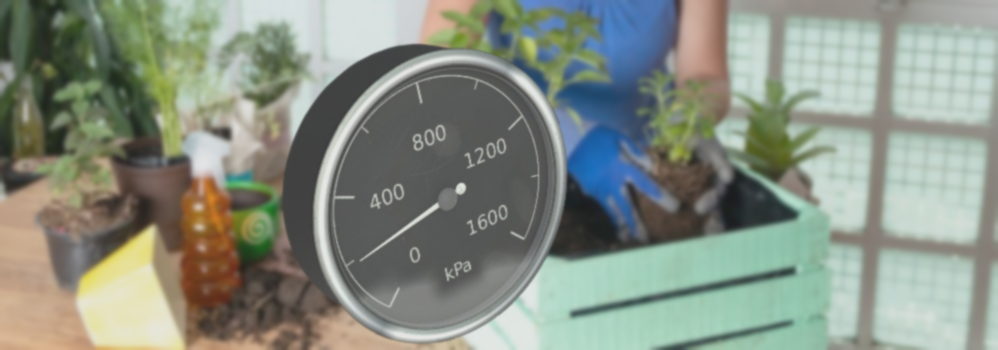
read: 200 kPa
